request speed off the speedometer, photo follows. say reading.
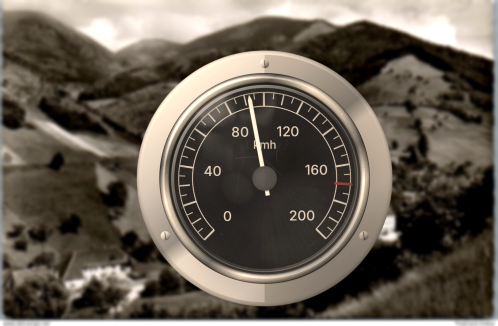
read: 92.5 km/h
